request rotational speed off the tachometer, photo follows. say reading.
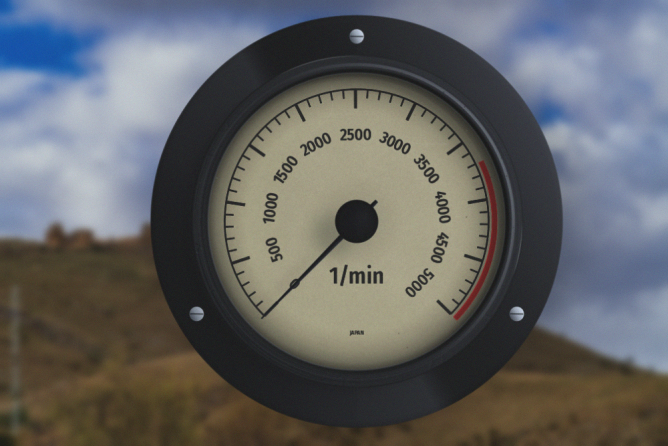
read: 0 rpm
